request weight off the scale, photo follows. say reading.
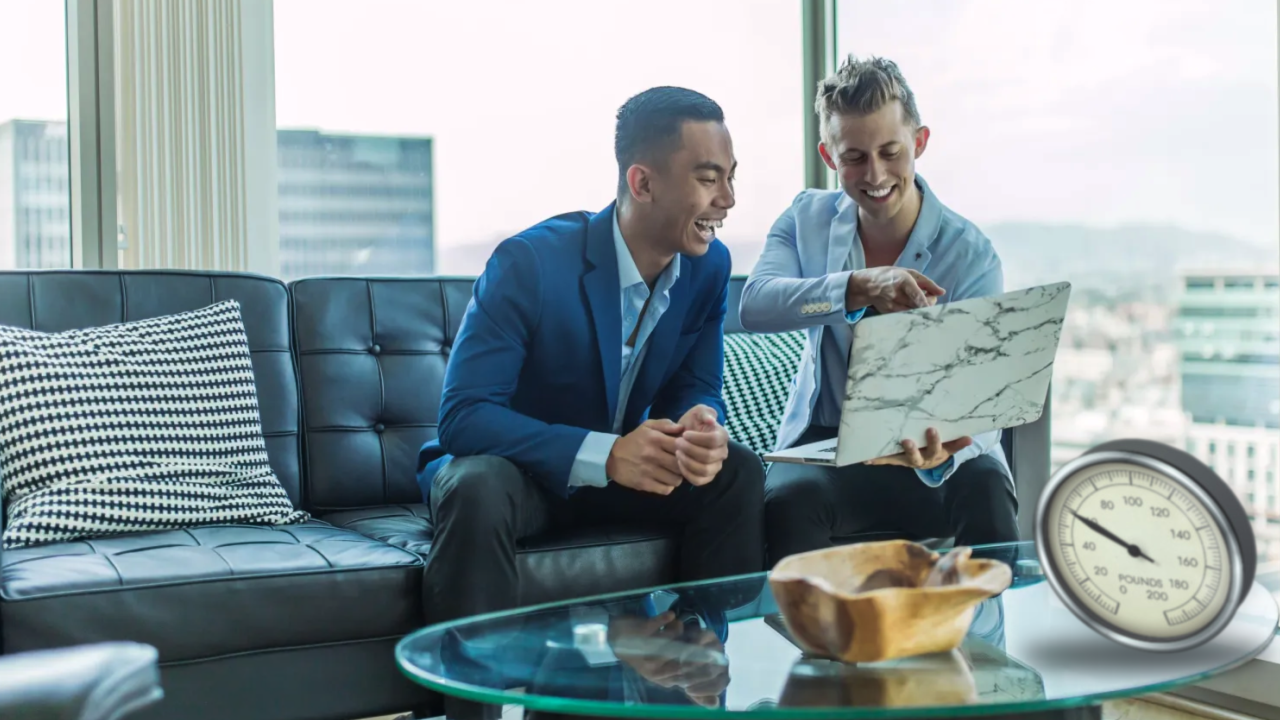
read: 60 lb
